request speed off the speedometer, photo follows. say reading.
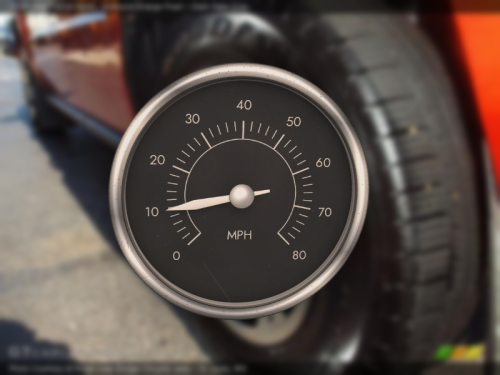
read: 10 mph
